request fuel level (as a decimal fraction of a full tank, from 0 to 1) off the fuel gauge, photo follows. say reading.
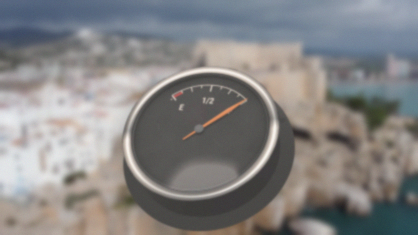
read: 1
